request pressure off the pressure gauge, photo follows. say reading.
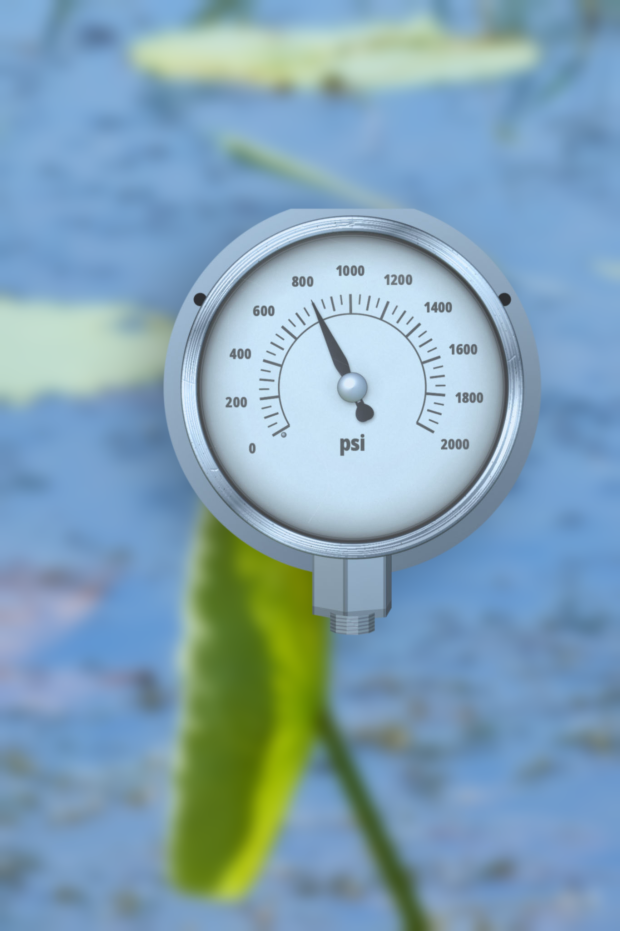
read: 800 psi
